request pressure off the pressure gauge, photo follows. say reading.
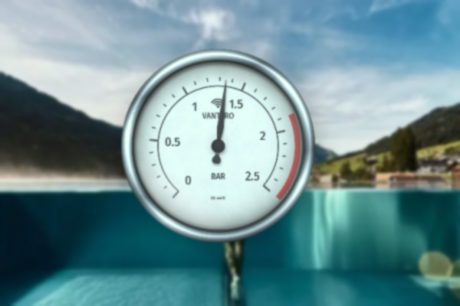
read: 1.35 bar
